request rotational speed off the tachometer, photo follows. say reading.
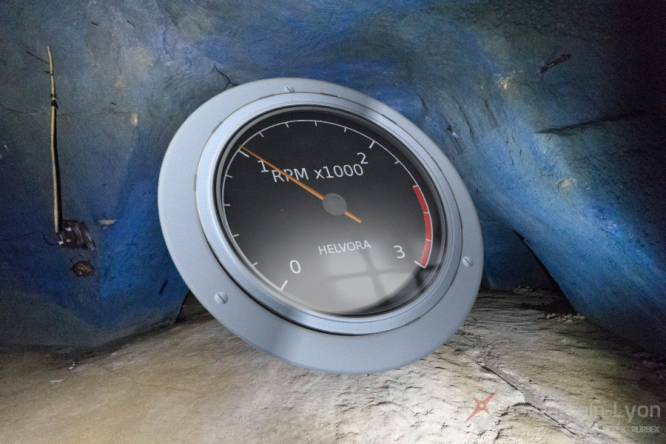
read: 1000 rpm
